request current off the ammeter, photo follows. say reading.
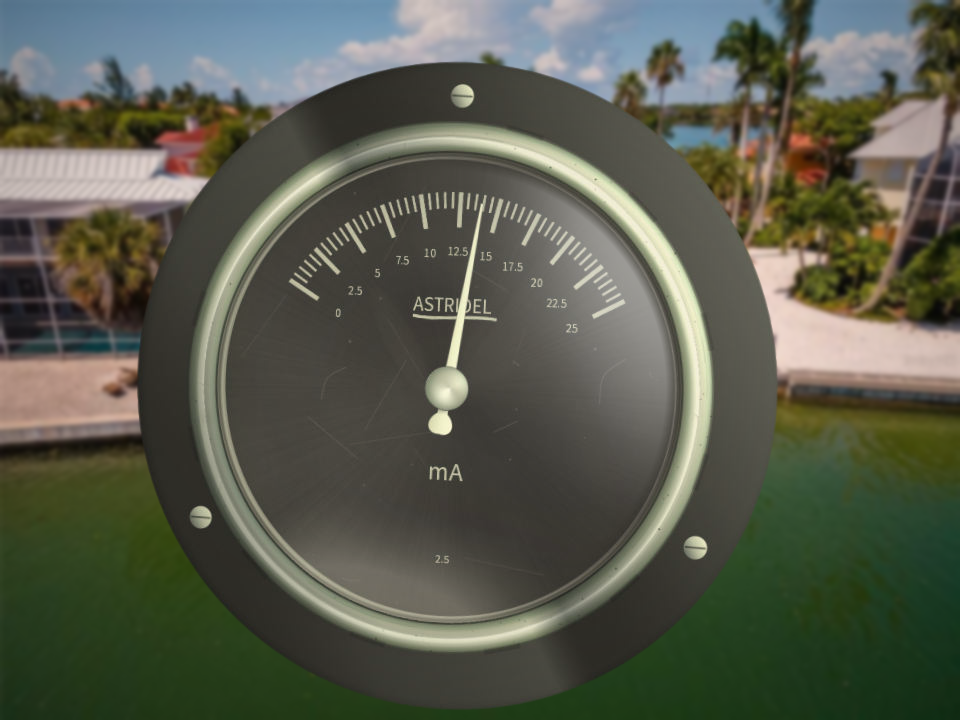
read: 14 mA
